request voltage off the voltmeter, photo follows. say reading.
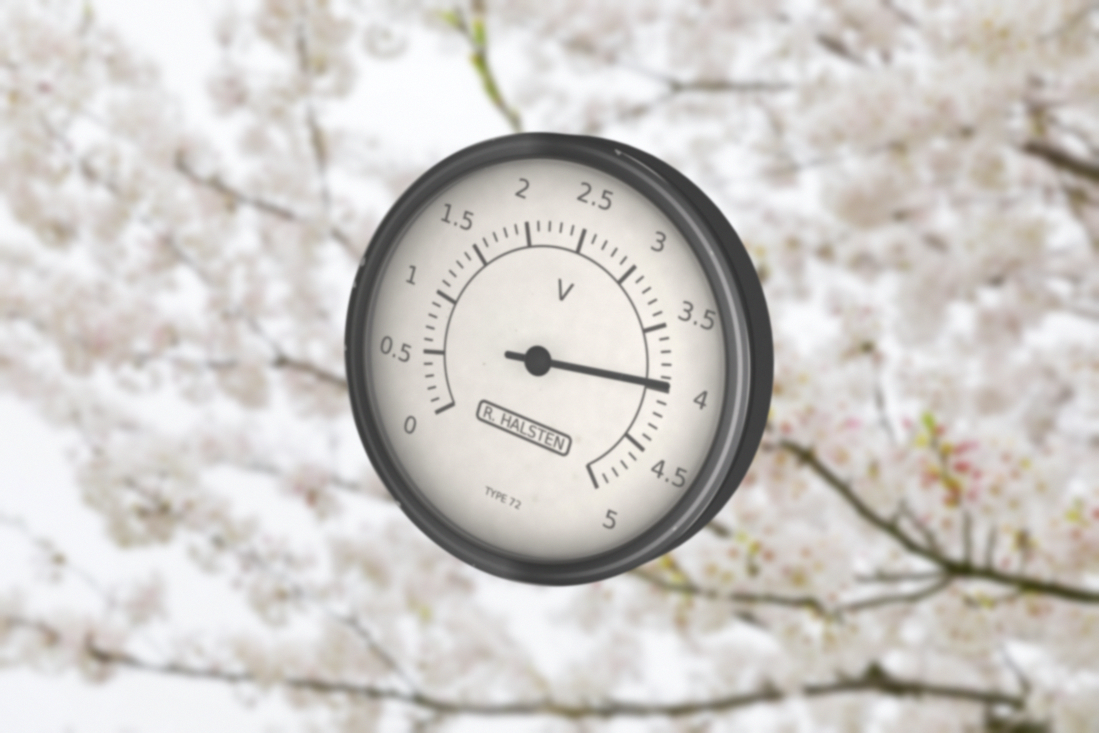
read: 3.95 V
